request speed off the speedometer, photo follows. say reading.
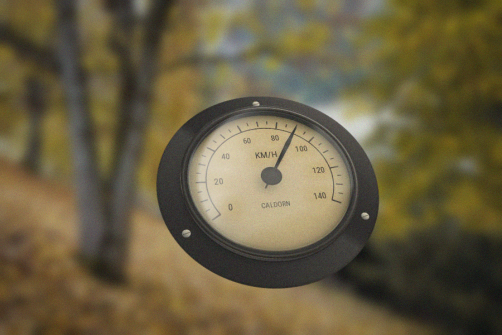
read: 90 km/h
